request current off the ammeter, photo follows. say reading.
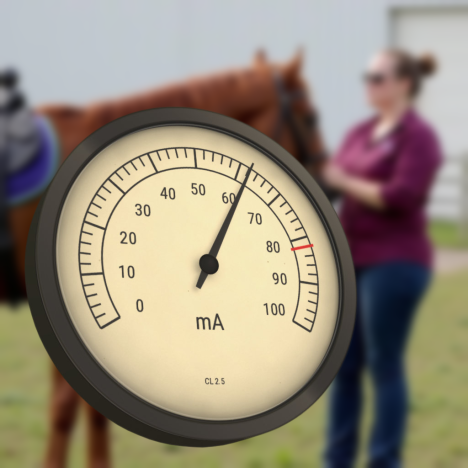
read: 62 mA
